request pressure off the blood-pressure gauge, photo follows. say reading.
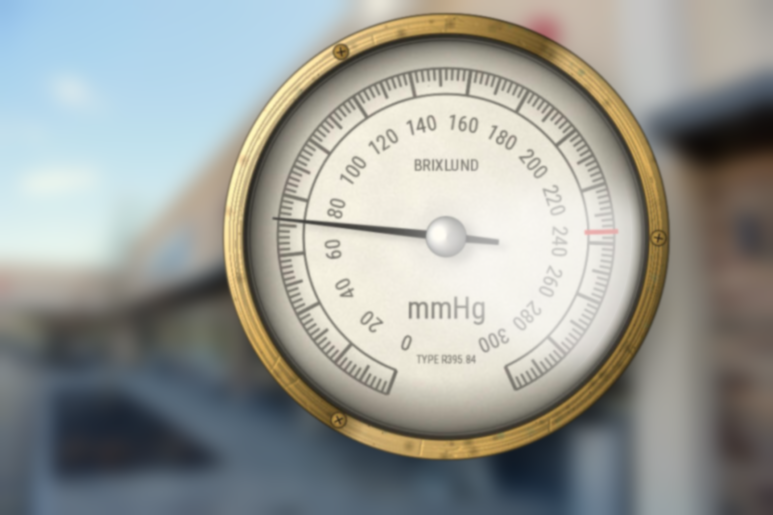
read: 72 mmHg
